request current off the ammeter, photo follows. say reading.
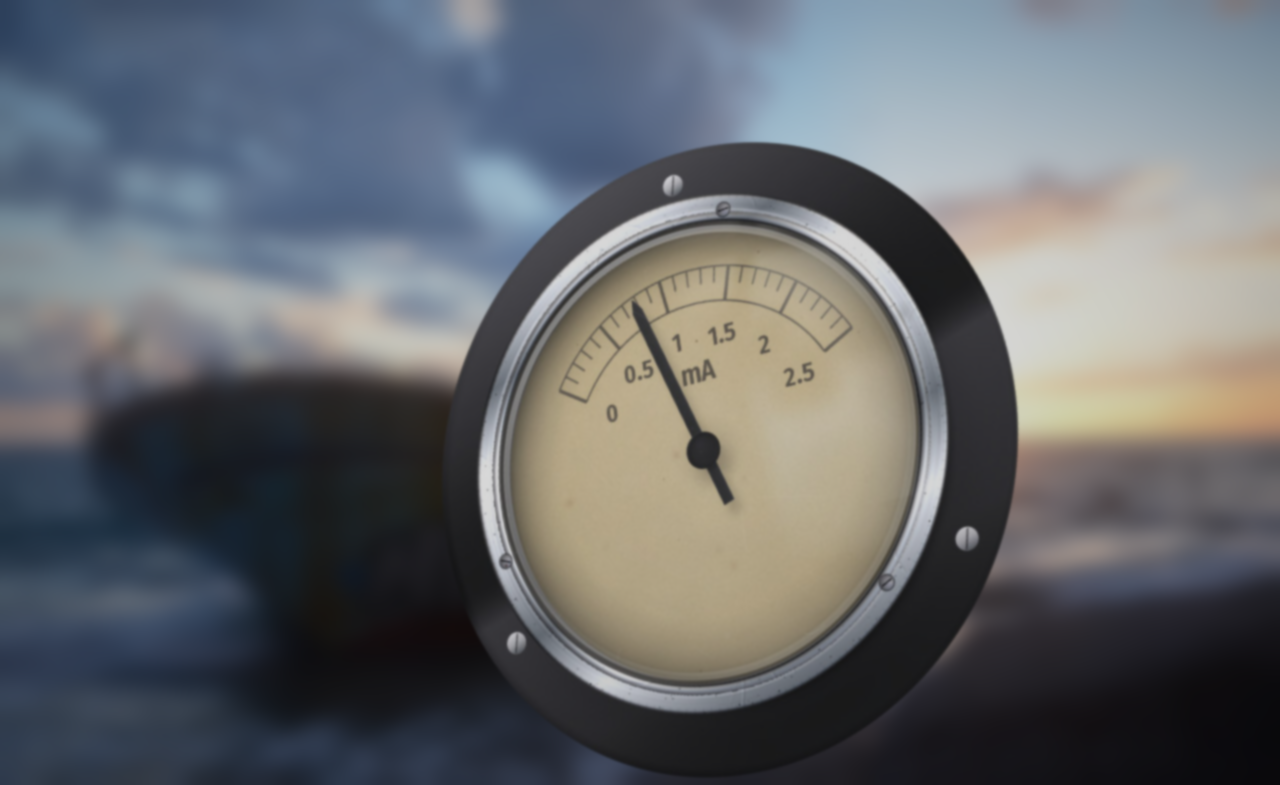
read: 0.8 mA
